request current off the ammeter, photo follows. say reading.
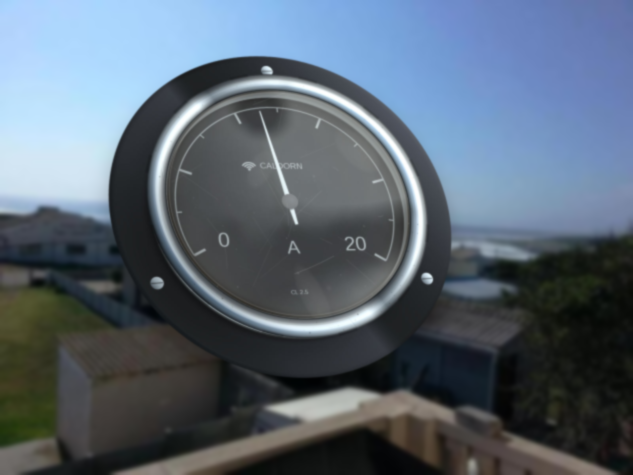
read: 9 A
